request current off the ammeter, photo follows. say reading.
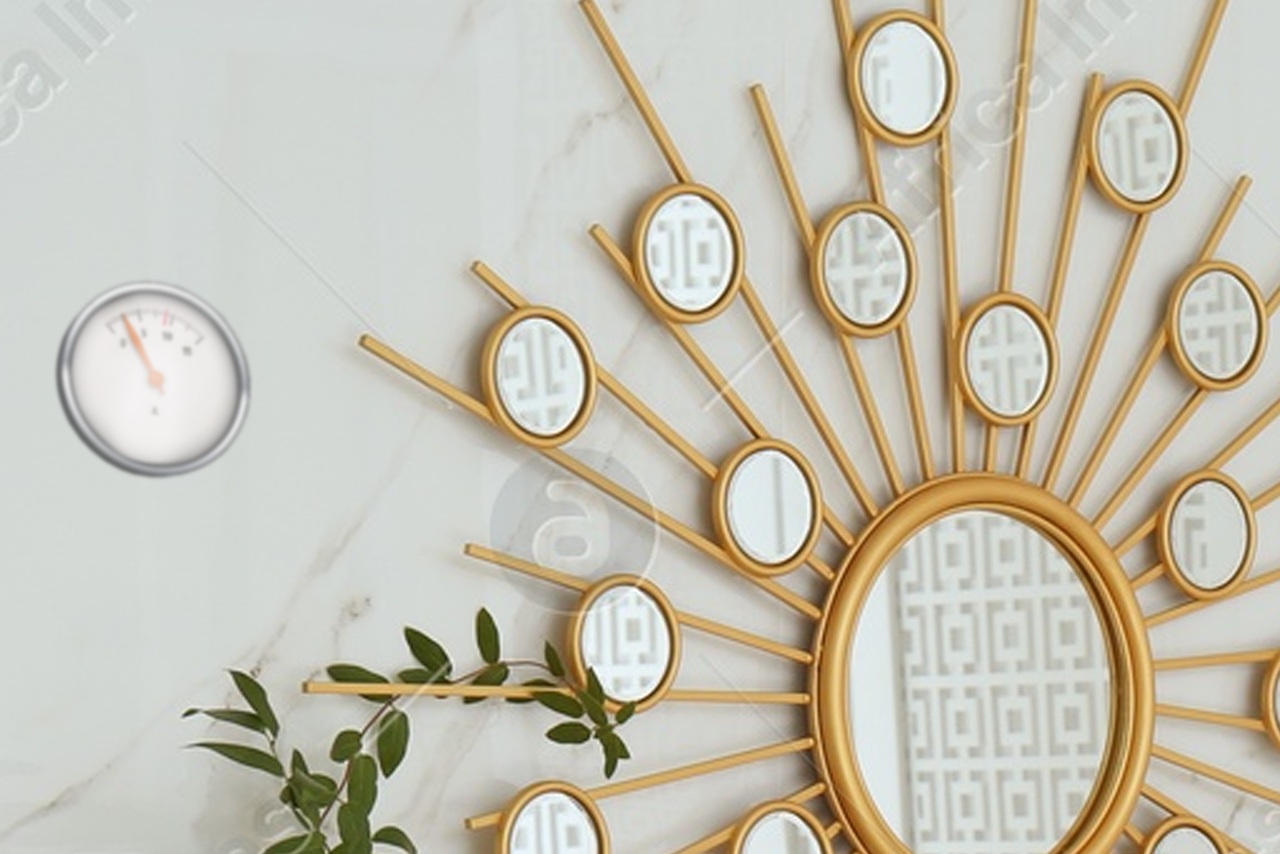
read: 2.5 A
